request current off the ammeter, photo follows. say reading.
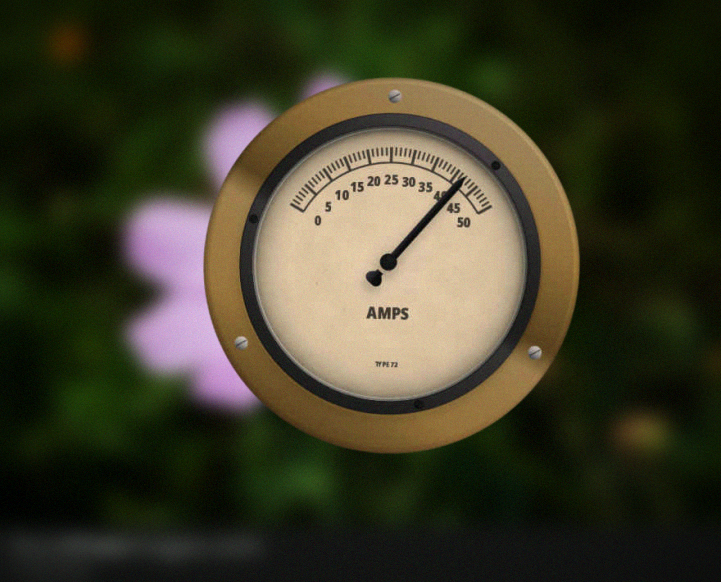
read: 42 A
